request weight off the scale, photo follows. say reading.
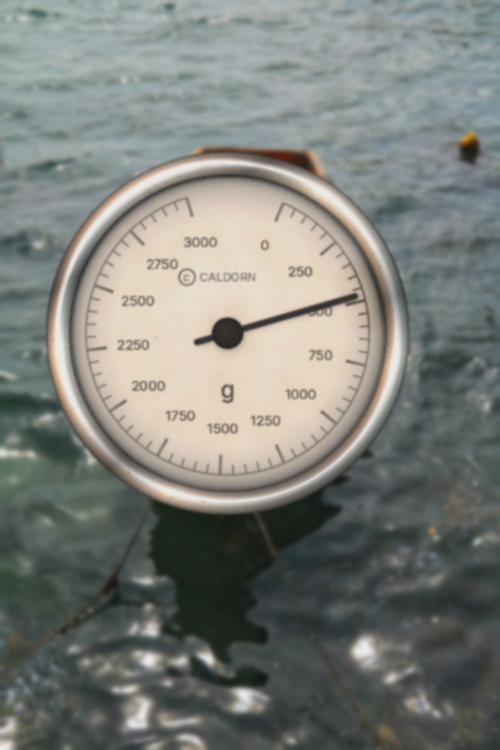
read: 475 g
